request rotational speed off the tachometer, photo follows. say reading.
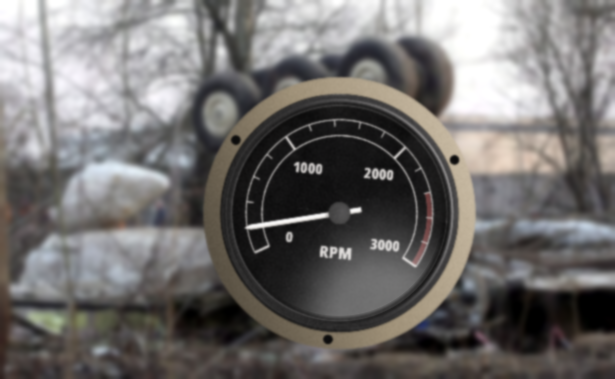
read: 200 rpm
